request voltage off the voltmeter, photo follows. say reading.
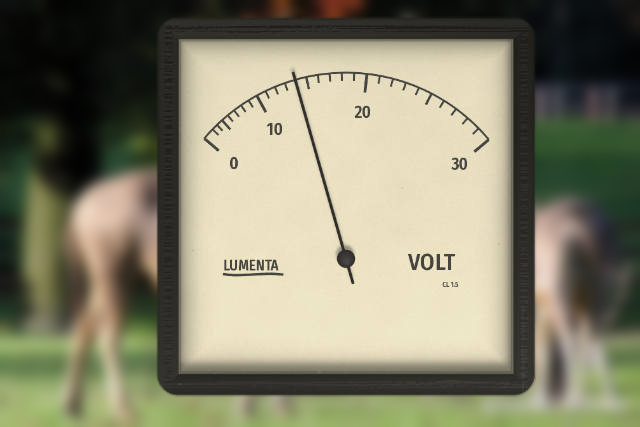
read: 14 V
